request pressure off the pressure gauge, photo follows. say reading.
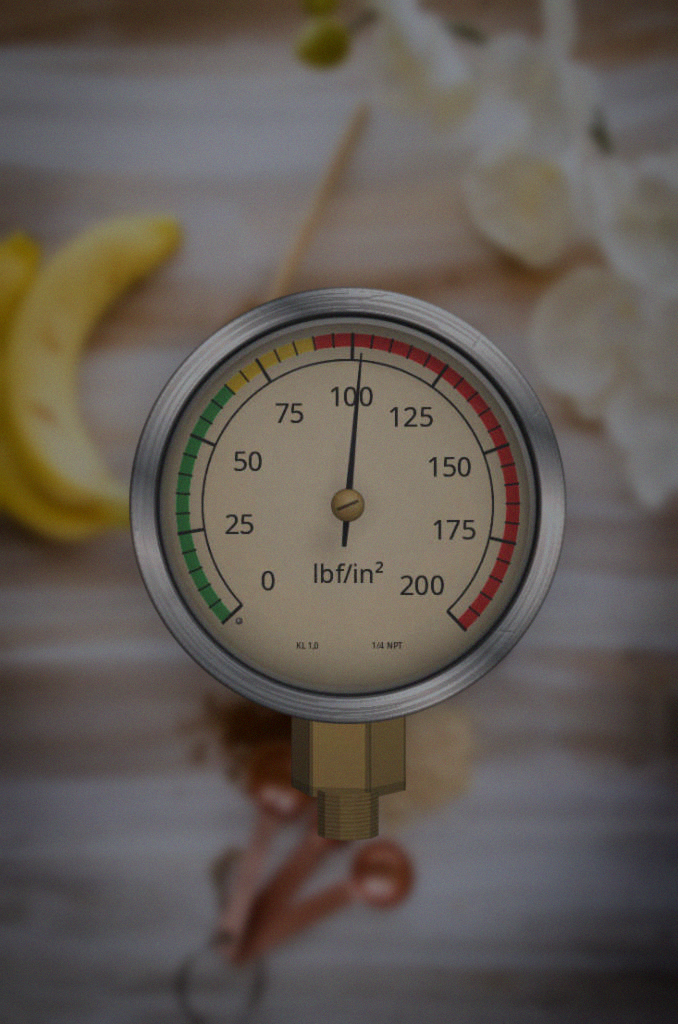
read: 102.5 psi
